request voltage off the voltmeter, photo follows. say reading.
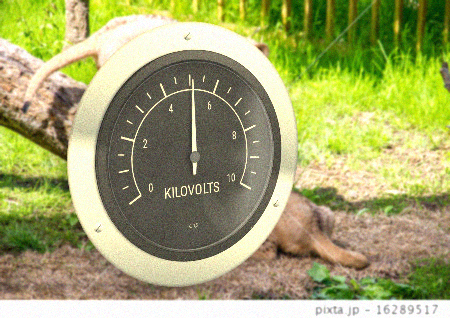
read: 5 kV
